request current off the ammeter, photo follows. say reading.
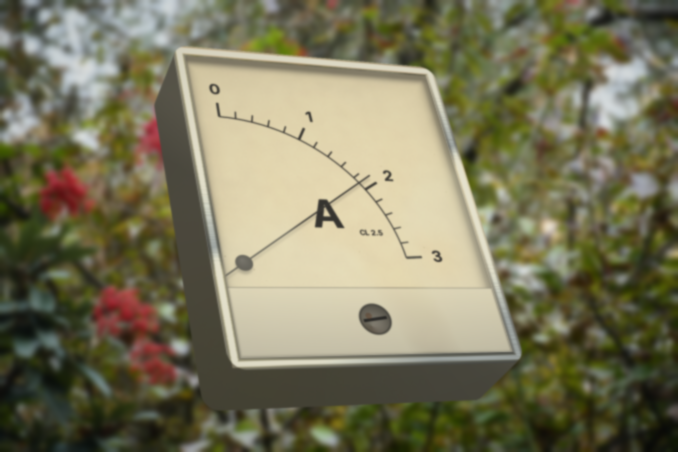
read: 1.9 A
